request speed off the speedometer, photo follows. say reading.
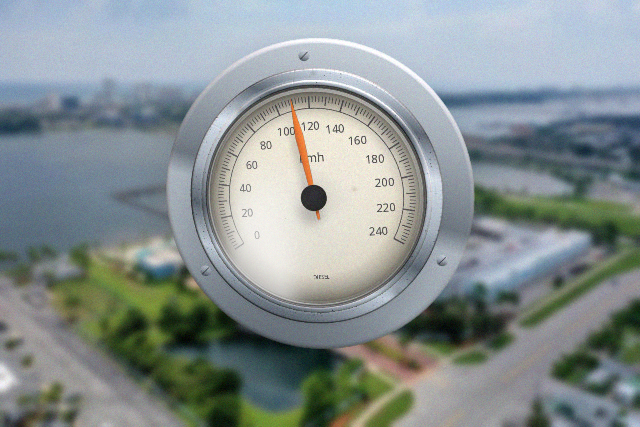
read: 110 km/h
